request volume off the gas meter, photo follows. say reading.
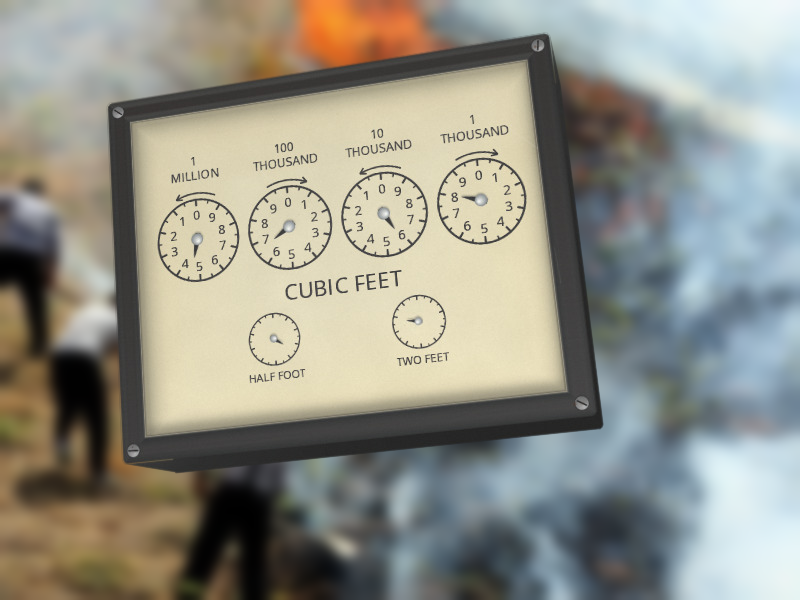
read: 465800 ft³
